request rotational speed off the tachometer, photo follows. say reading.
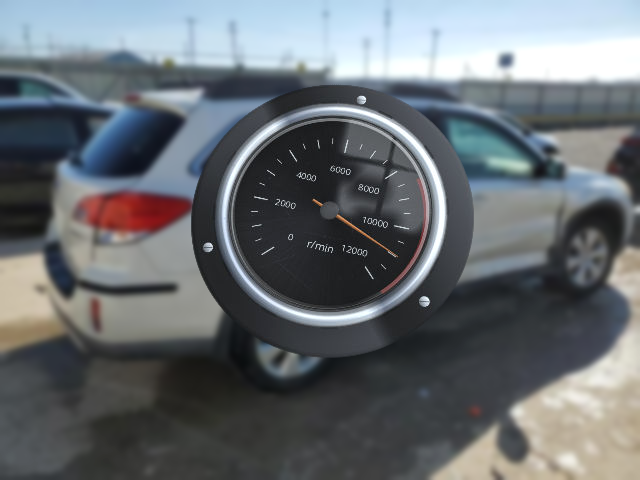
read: 11000 rpm
